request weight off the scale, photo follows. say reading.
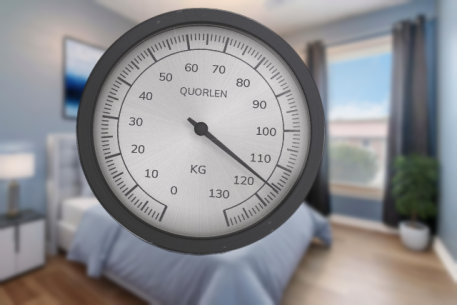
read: 116 kg
